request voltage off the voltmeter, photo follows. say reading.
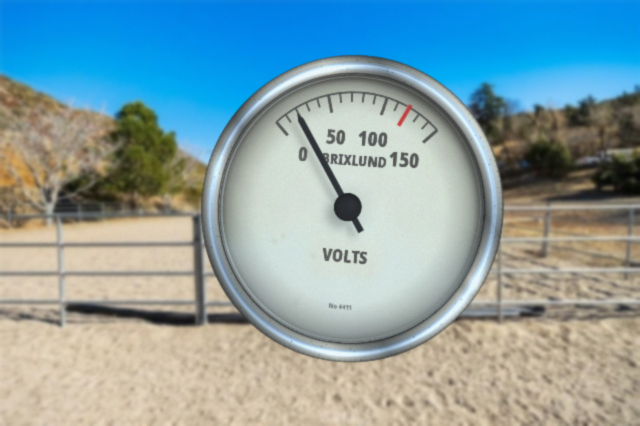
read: 20 V
